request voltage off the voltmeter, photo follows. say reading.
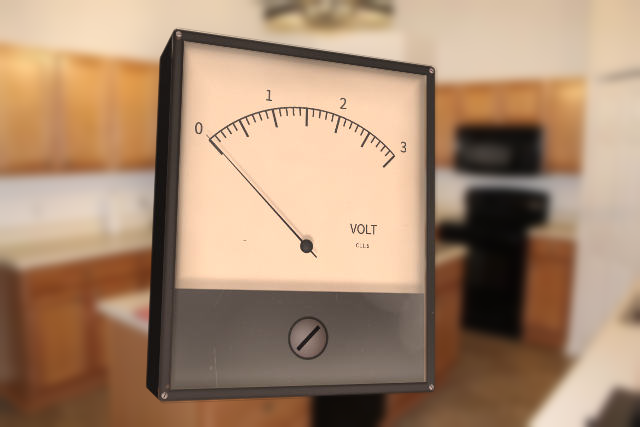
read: 0 V
